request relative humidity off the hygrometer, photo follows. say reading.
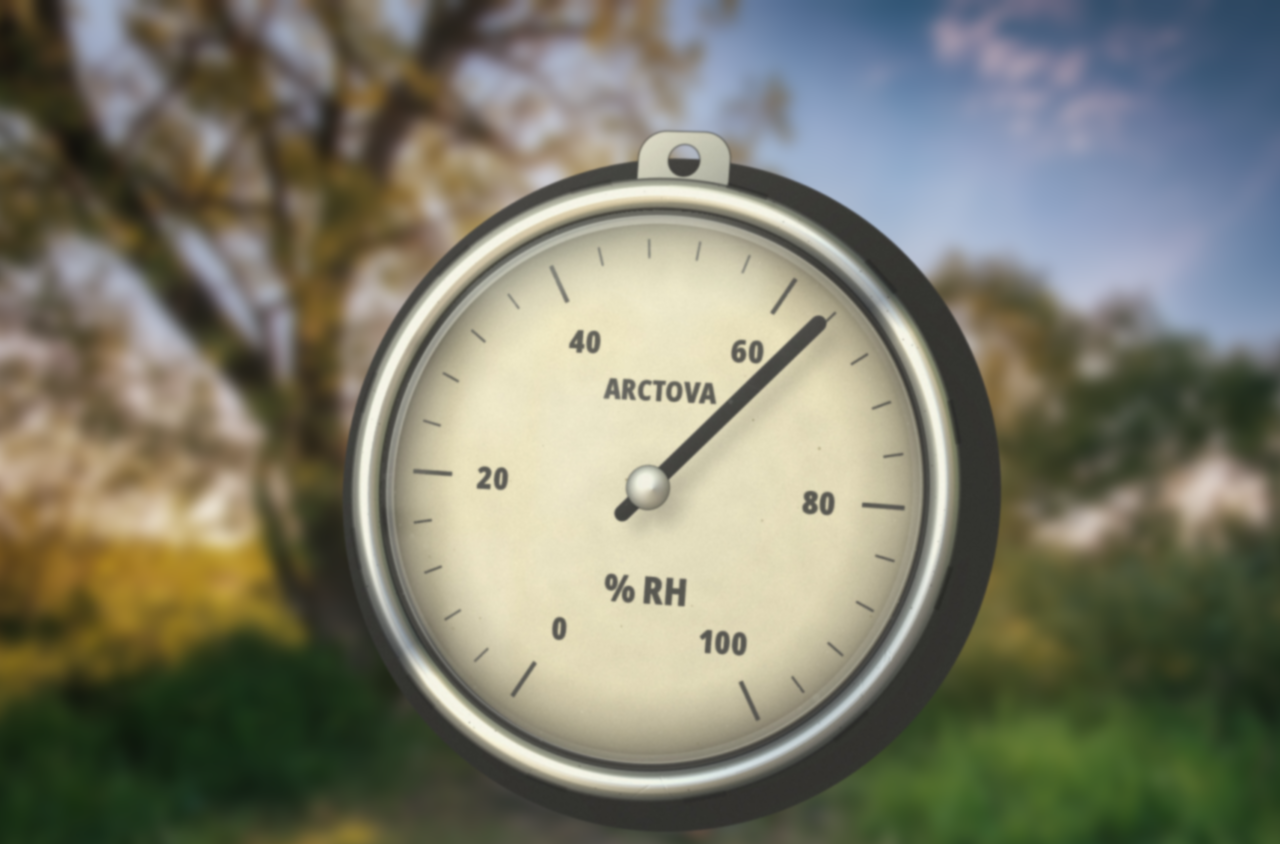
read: 64 %
